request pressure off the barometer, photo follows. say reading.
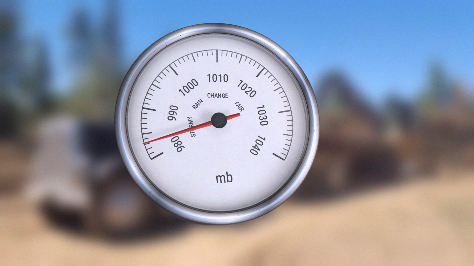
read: 983 mbar
